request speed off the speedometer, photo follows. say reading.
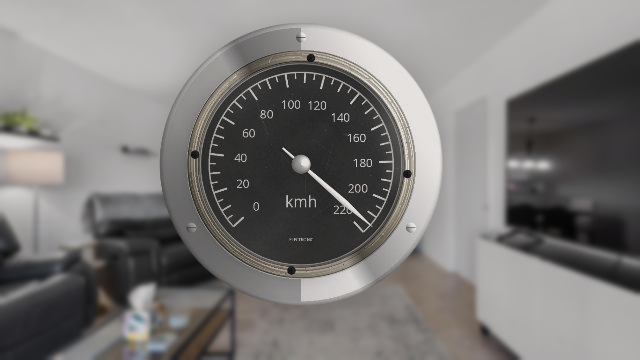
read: 215 km/h
